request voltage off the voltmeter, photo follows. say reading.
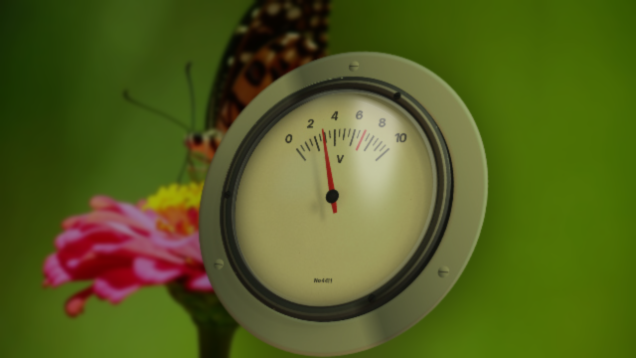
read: 3 V
